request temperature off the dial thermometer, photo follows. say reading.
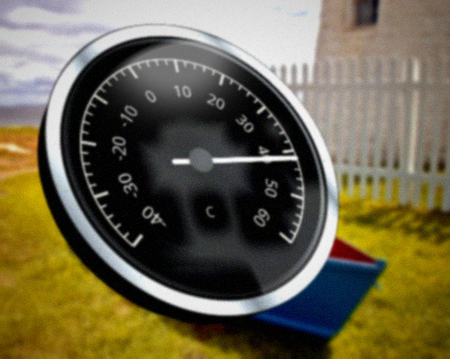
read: 42 °C
